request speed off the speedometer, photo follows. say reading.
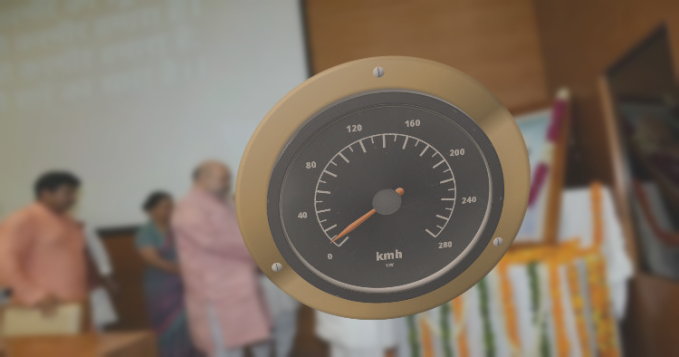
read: 10 km/h
